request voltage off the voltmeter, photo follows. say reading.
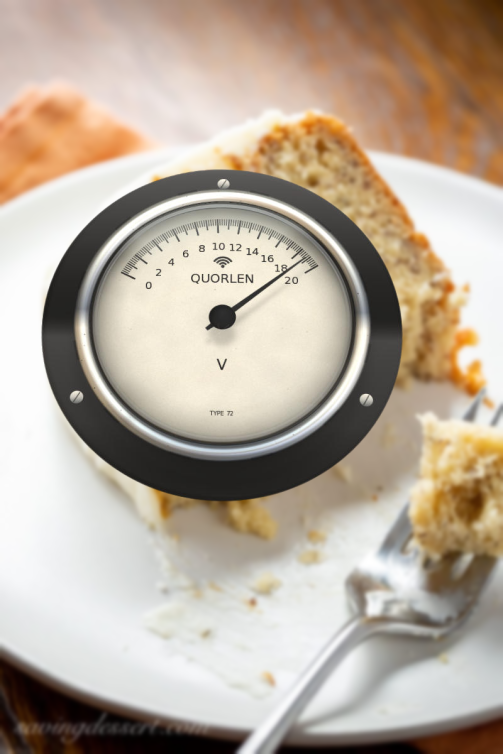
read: 19 V
